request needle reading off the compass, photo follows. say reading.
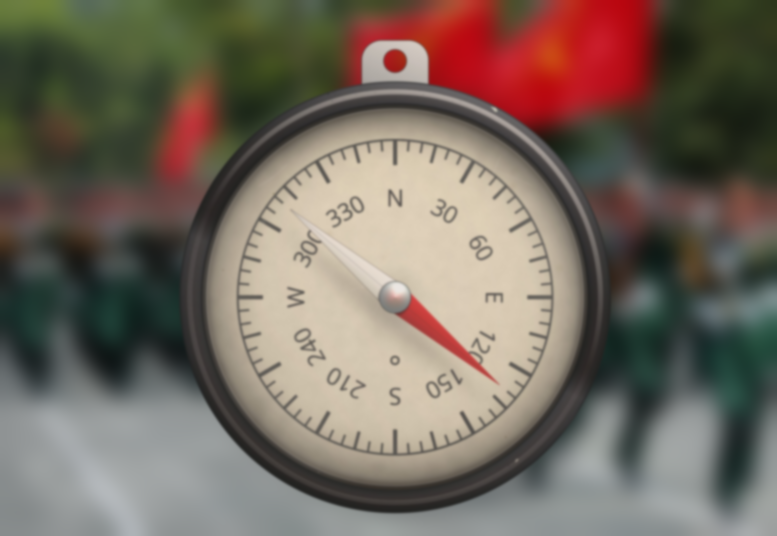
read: 130 °
